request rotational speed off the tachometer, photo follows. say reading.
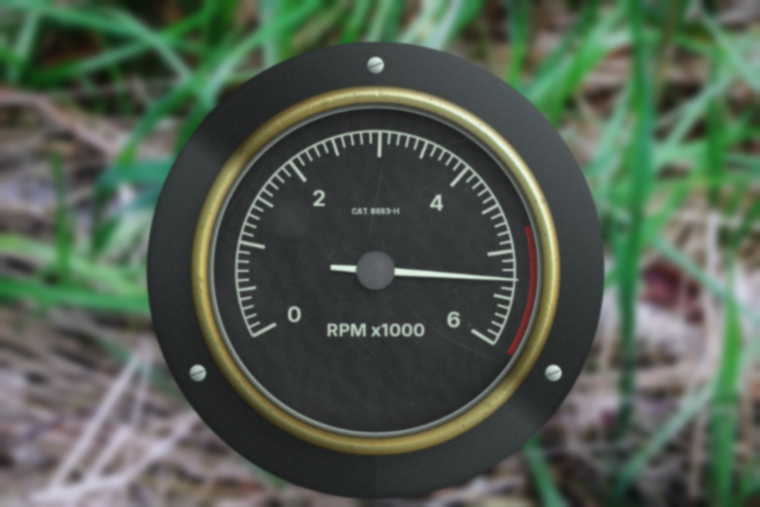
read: 5300 rpm
